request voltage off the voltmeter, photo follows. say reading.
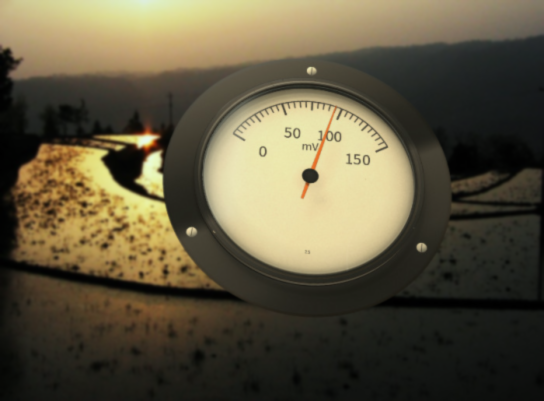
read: 95 mV
